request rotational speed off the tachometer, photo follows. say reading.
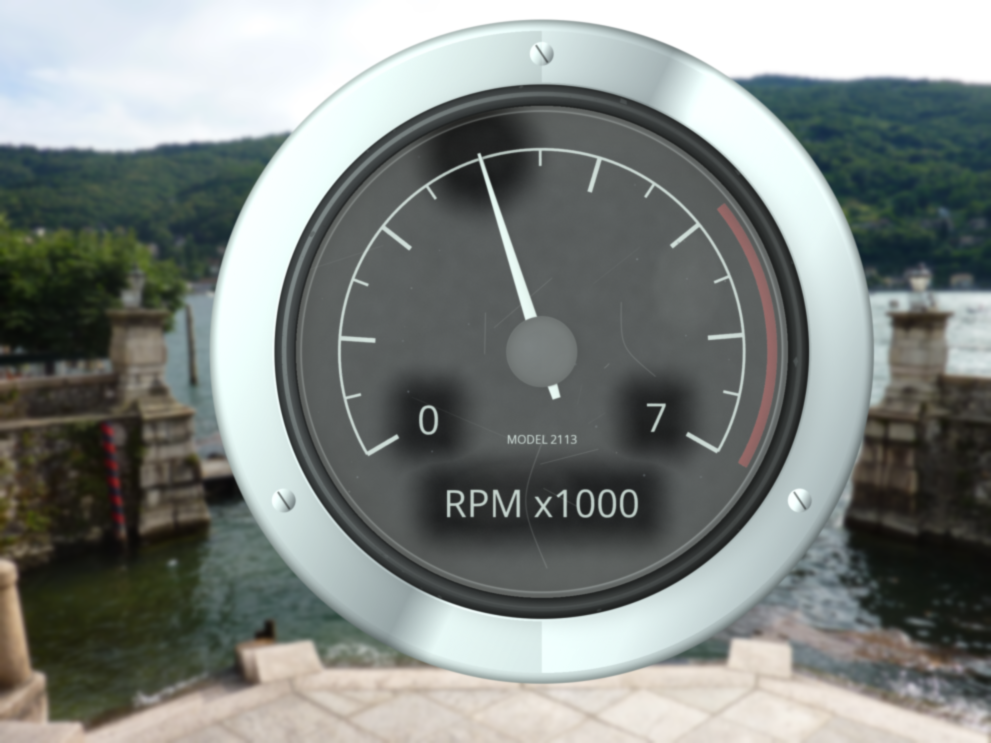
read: 3000 rpm
